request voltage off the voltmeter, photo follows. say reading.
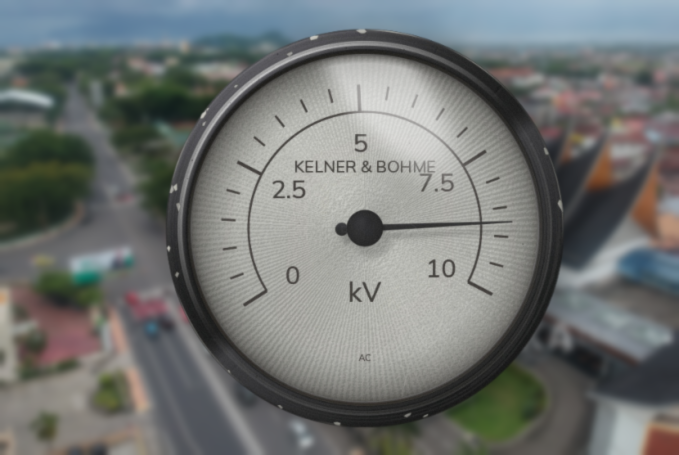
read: 8.75 kV
